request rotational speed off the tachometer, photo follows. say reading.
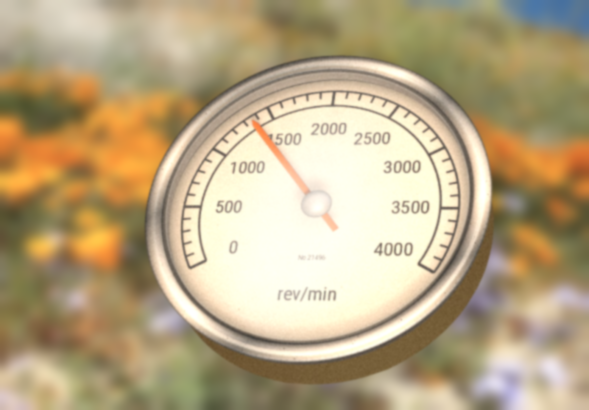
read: 1350 rpm
